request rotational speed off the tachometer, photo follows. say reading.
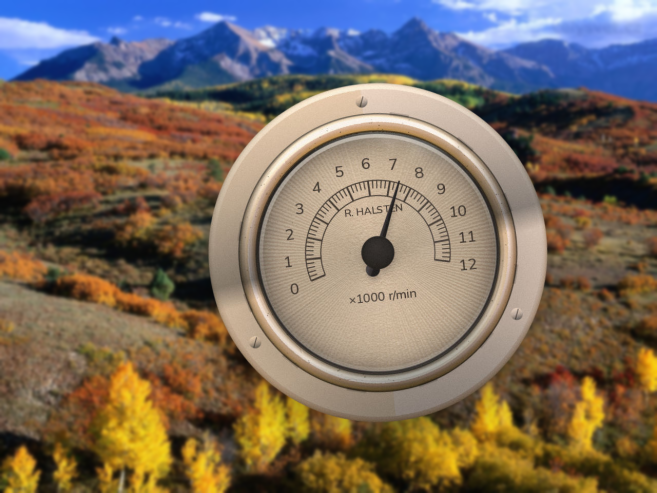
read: 7400 rpm
